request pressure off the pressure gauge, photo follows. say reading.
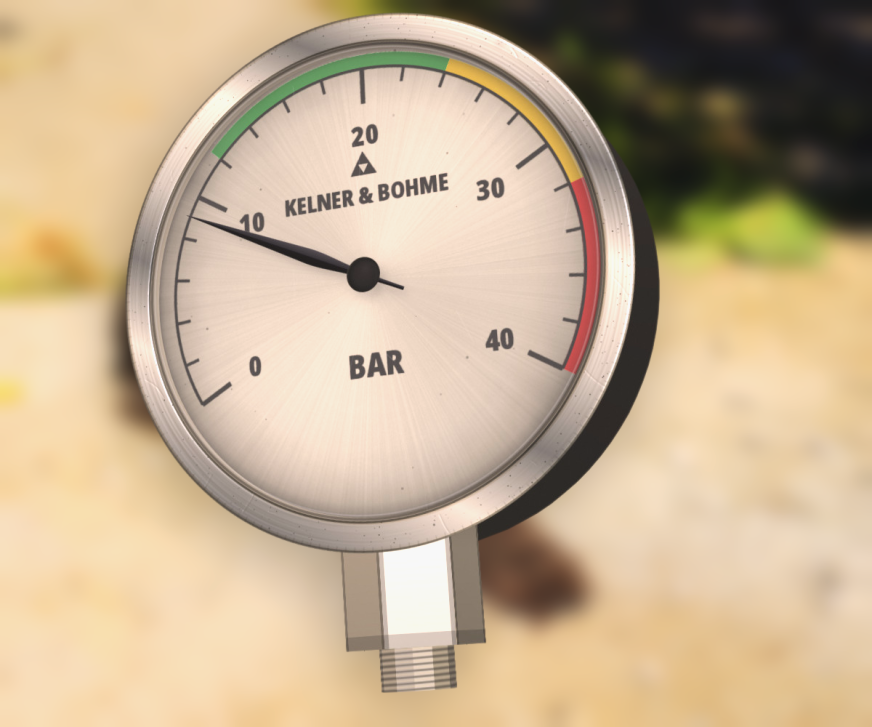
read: 9 bar
